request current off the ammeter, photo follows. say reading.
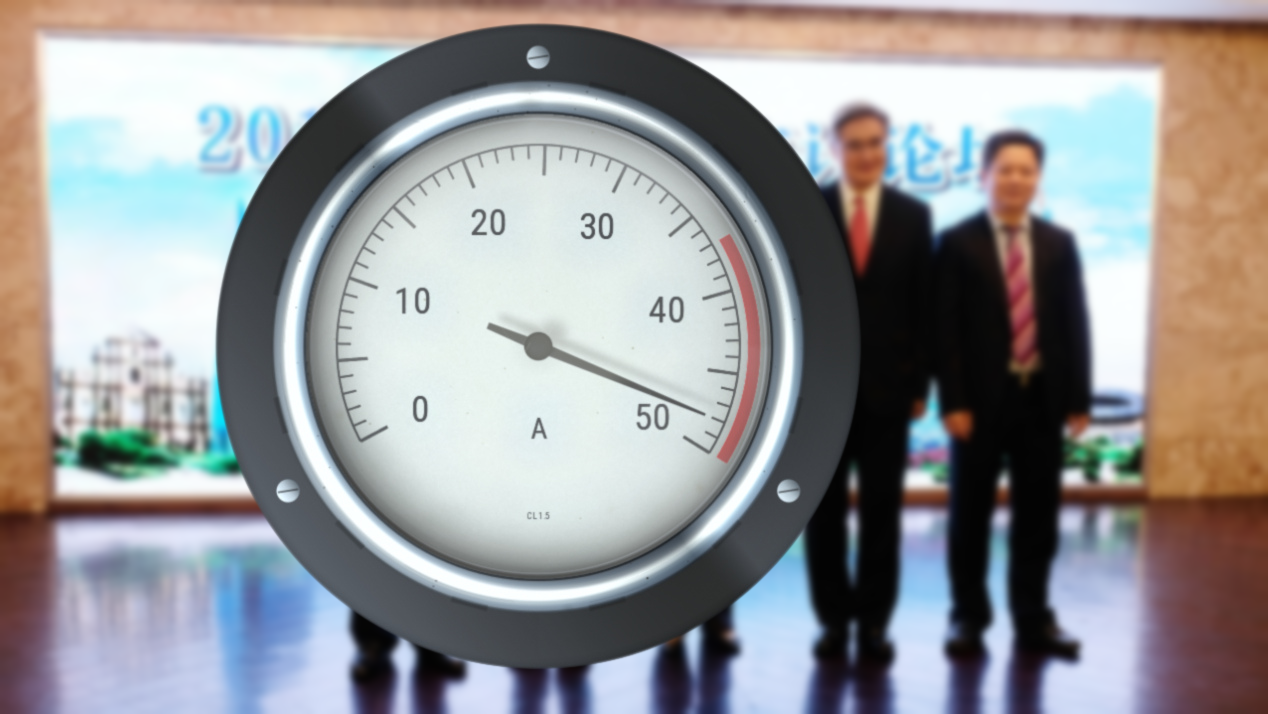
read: 48 A
